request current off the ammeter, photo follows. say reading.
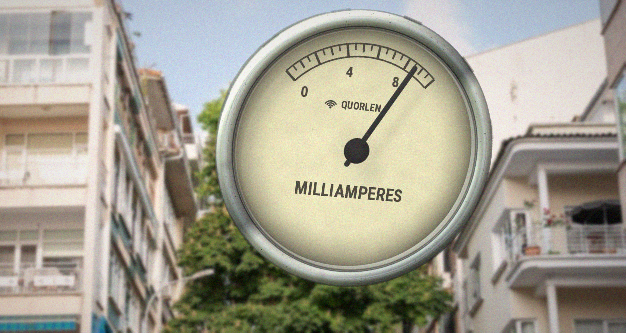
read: 8.5 mA
